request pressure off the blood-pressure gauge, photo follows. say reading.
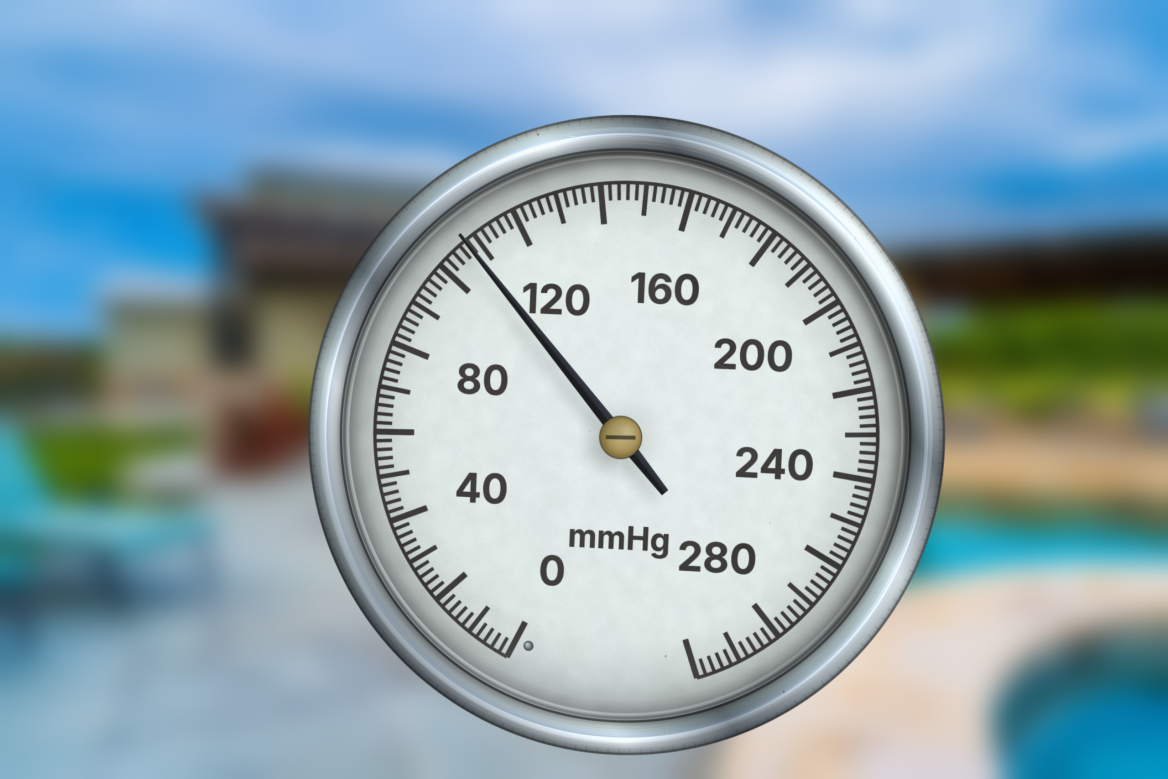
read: 108 mmHg
